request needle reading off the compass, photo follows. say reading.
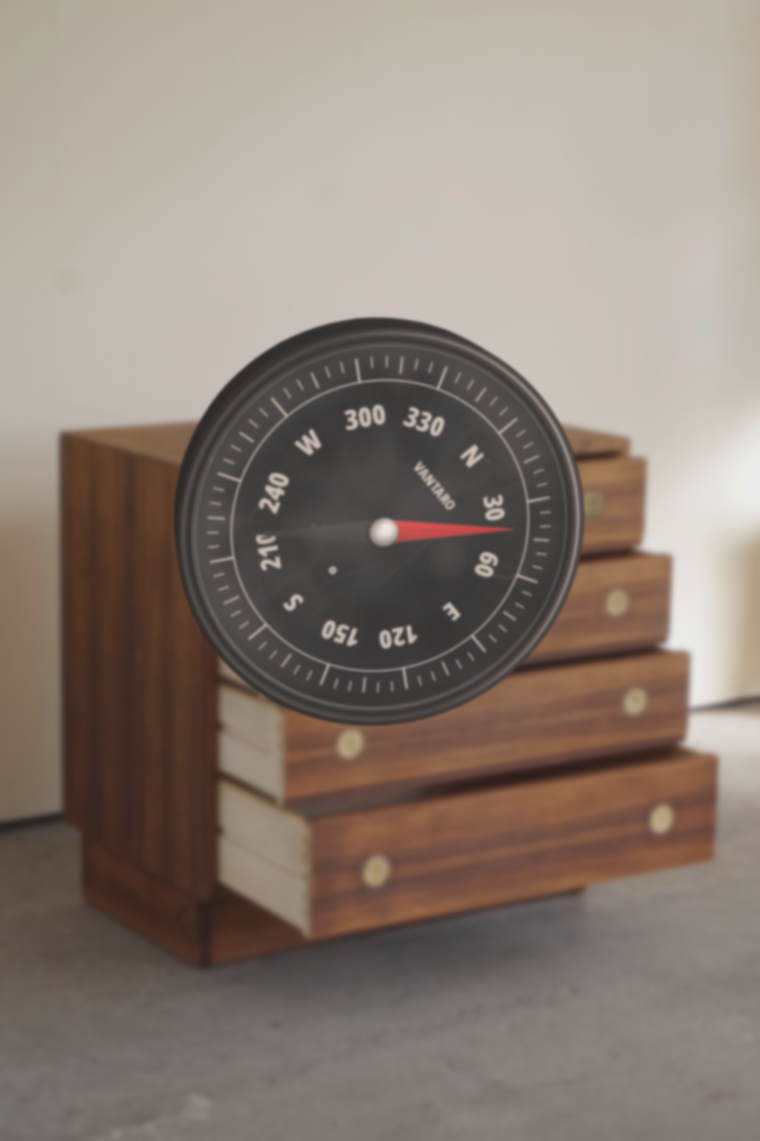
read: 40 °
